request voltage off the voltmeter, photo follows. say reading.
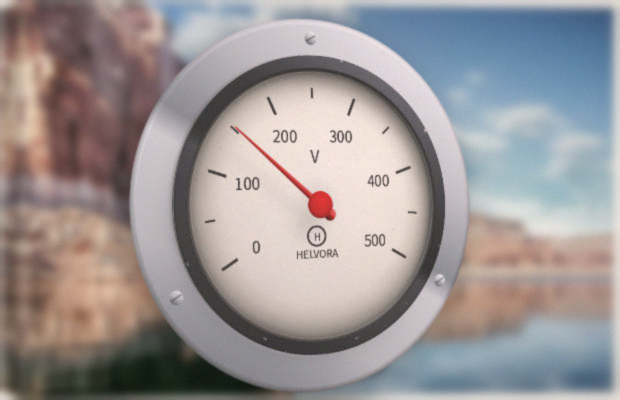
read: 150 V
